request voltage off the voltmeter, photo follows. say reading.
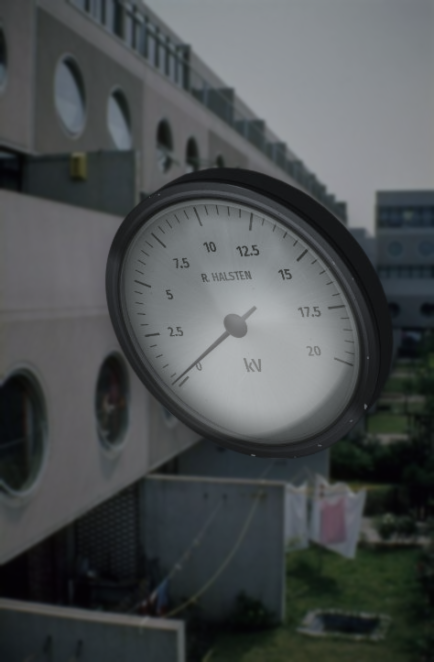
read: 0.25 kV
